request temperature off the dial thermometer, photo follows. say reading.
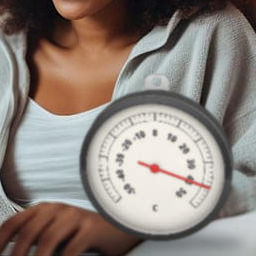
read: 40 °C
